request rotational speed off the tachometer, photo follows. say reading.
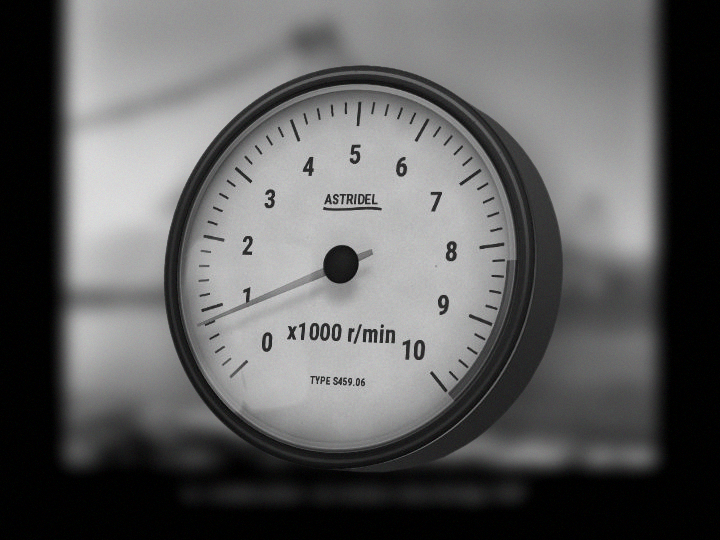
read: 800 rpm
